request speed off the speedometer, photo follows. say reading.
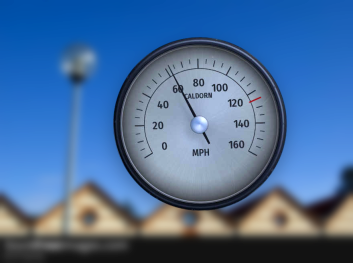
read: 62.5 mph
